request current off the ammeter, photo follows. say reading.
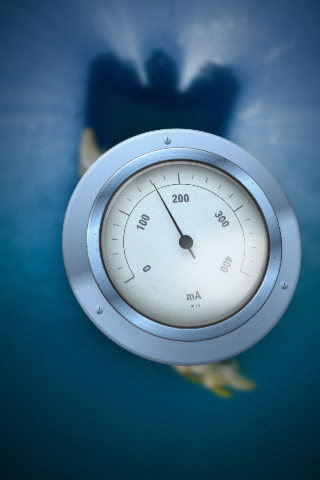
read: 160 mA
